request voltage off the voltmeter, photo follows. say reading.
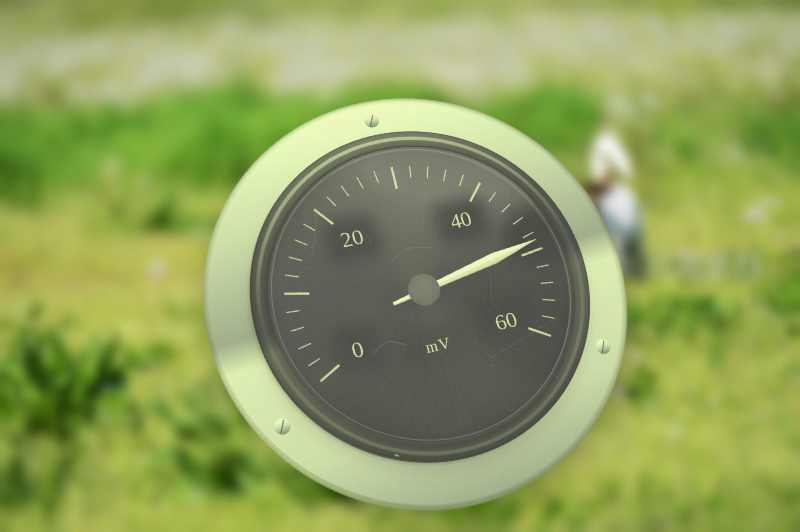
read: 49 mV
